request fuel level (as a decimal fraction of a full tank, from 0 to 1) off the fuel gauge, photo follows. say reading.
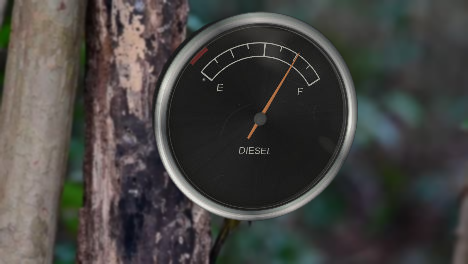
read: 0.75
